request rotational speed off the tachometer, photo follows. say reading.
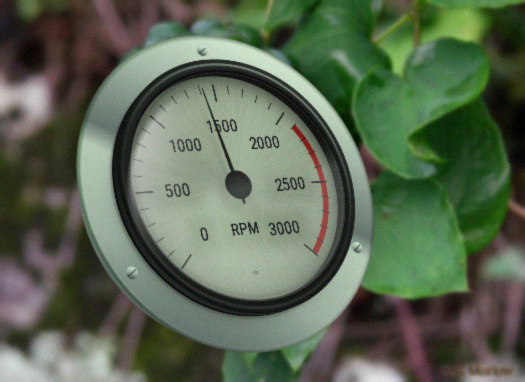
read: 1400 rpm
